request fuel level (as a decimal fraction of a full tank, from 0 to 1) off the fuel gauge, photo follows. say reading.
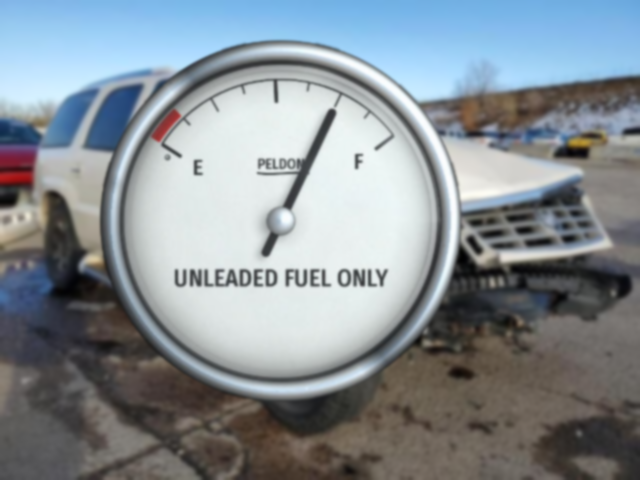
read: 0.75
